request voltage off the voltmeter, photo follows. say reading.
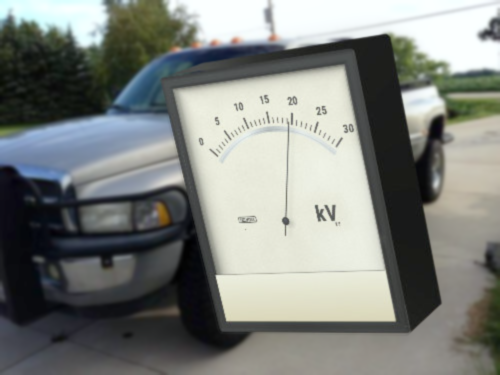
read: 20 kV
